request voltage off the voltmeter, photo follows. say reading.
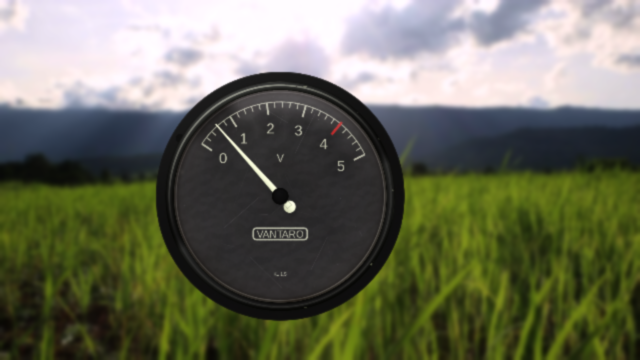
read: 0.6 V
